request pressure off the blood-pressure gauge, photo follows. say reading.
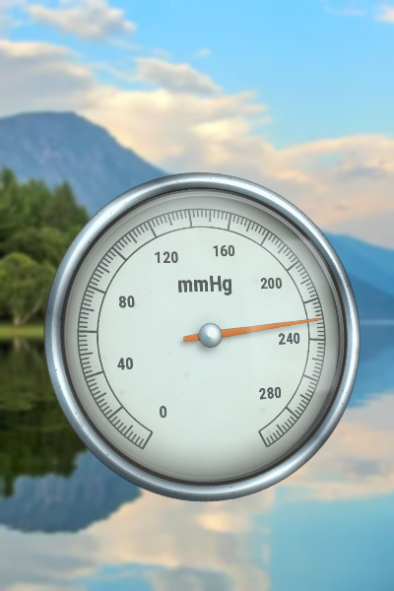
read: 230 mmHg
